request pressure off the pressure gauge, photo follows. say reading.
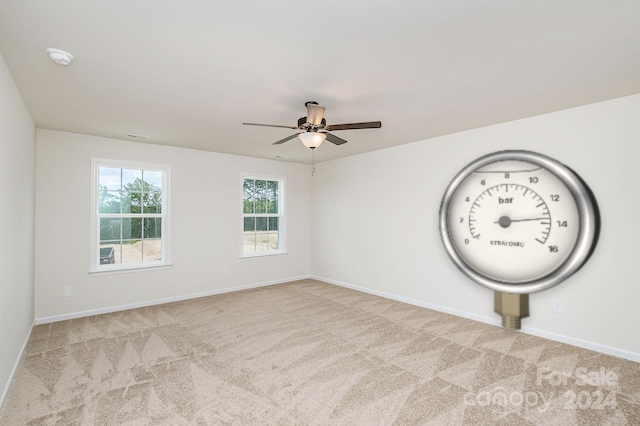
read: 13.5 bar
